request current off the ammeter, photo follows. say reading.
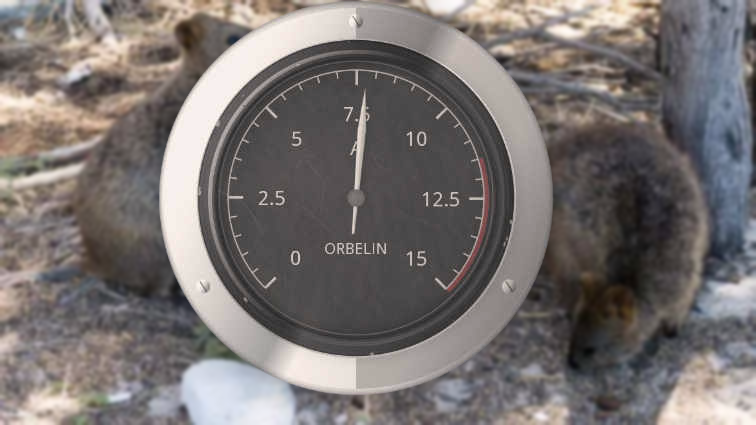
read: 7.75 A
